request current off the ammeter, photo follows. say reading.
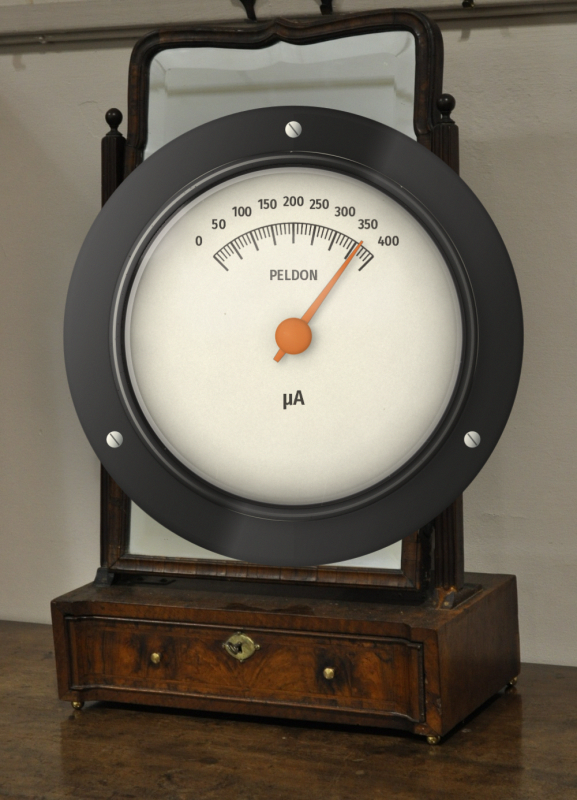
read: 360 µA
